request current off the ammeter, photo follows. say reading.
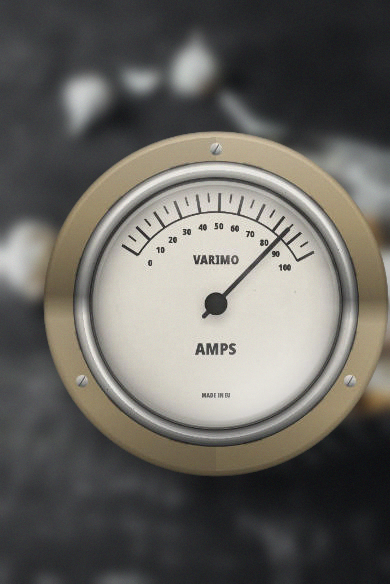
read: 85 A
